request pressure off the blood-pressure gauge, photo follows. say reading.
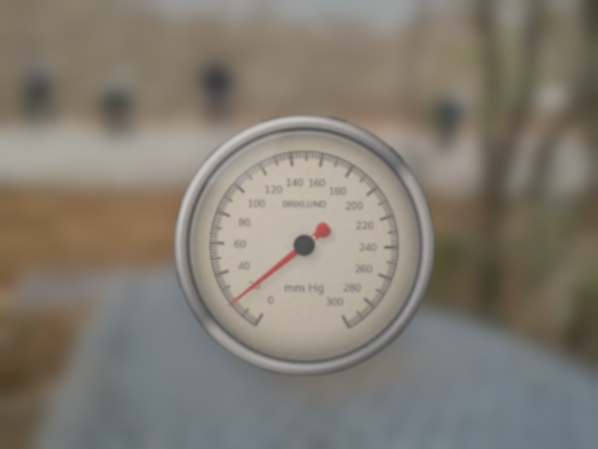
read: 20 mmHg
